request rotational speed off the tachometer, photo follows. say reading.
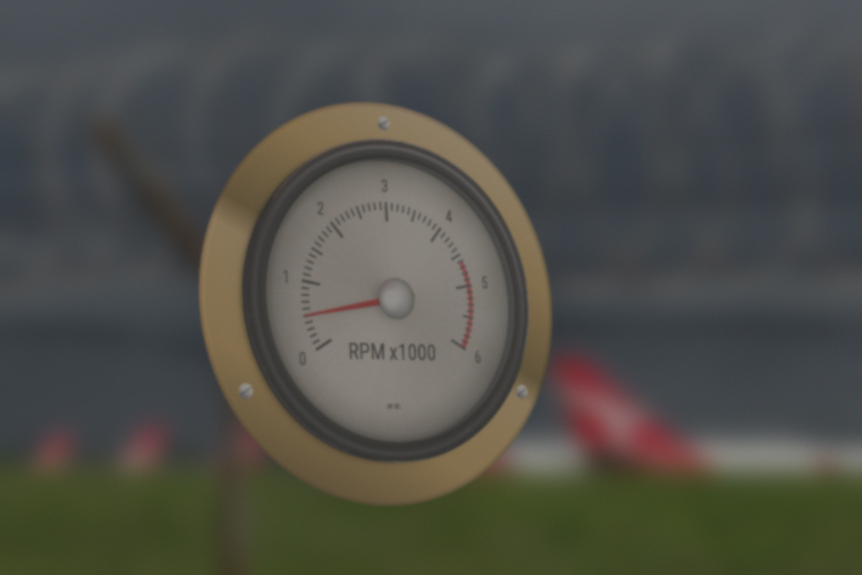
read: 500 rpm
